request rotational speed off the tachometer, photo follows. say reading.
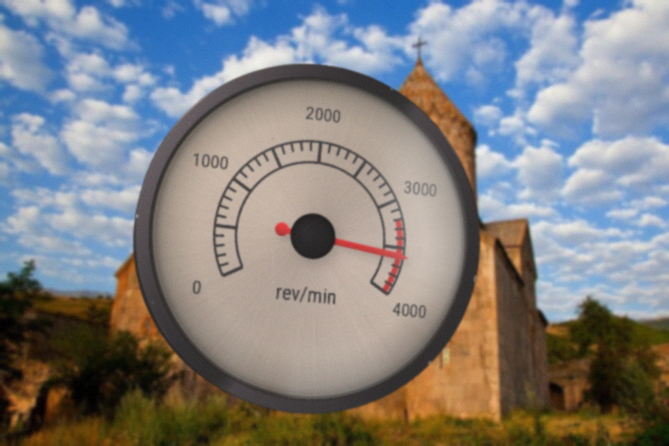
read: 3600 rpm
